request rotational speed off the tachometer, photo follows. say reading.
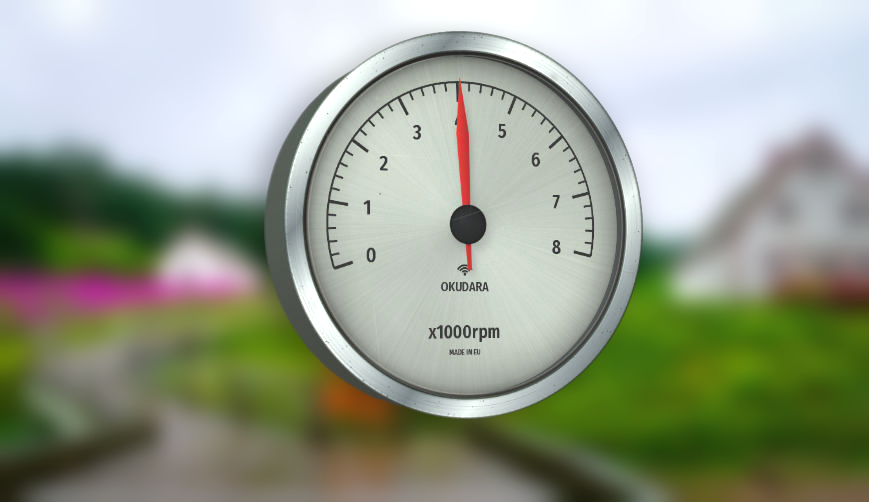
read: 4000 rpm
